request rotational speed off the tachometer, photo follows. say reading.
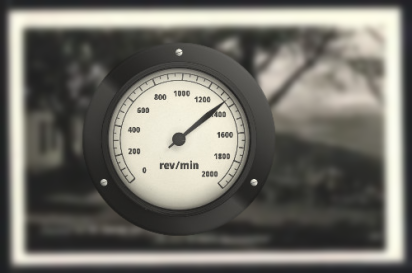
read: 1350 rpm
